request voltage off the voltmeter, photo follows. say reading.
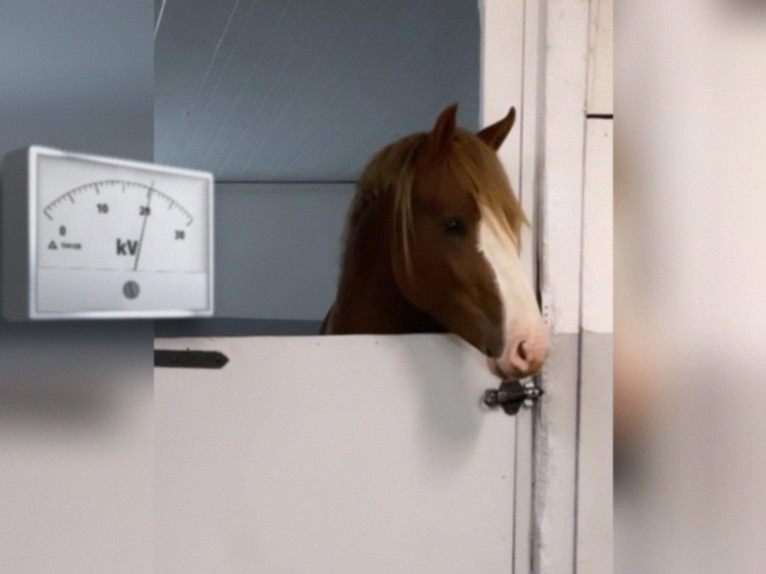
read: 20 kV
